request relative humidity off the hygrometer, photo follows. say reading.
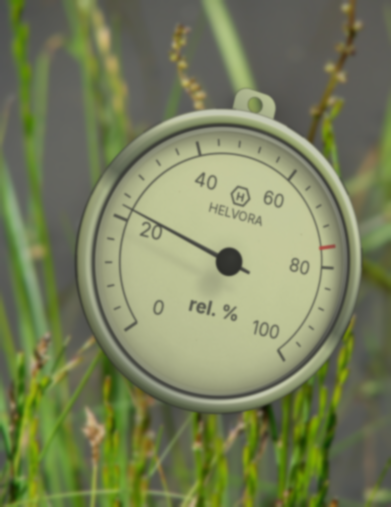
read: 22 %
